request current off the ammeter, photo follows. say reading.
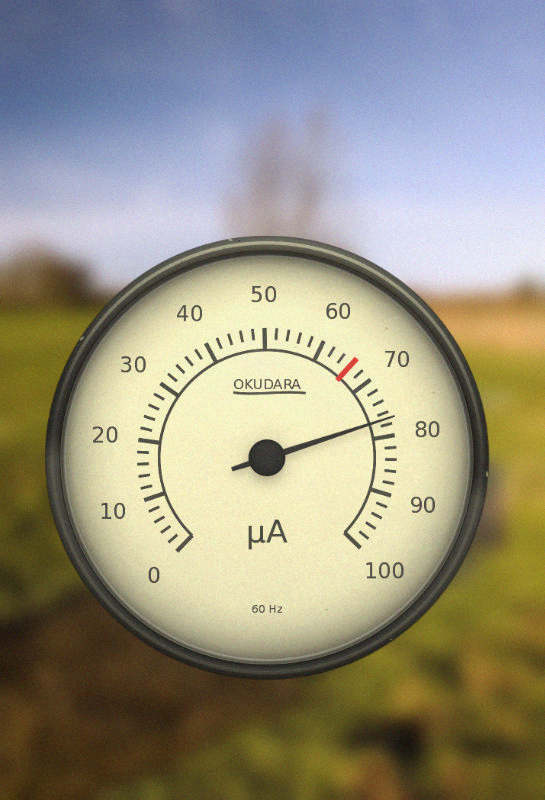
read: 77 µA
